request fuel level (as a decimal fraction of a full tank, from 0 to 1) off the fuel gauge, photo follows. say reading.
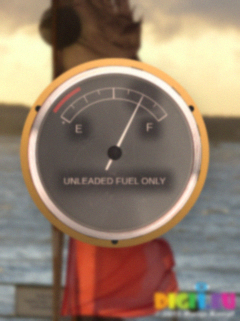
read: 0.75
